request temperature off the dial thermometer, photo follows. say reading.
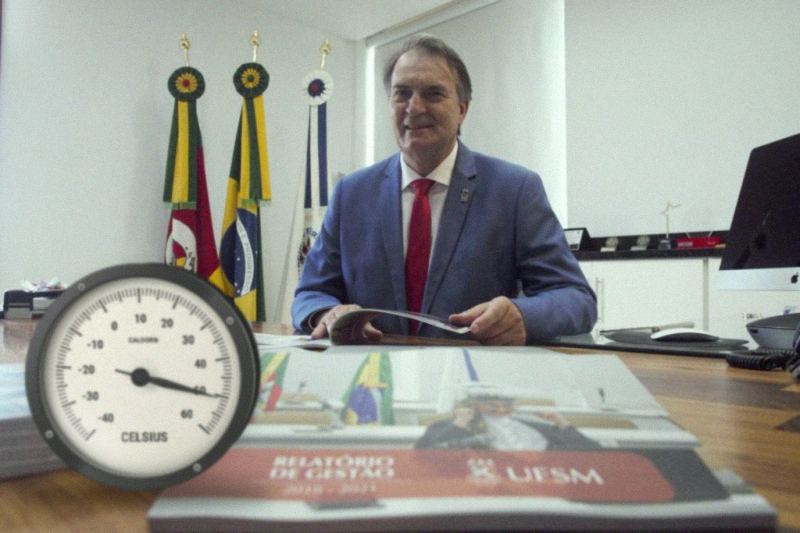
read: 50 °C
